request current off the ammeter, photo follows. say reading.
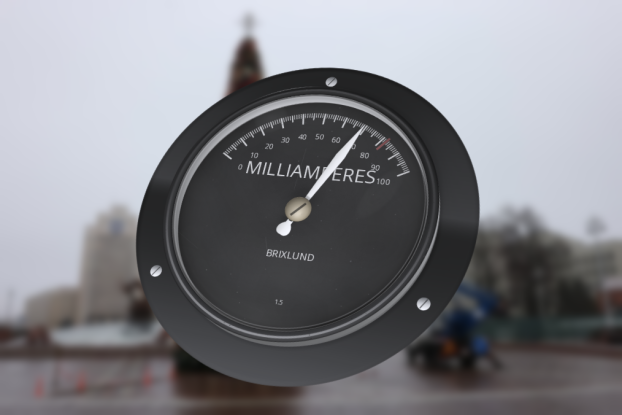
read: 70 mA
